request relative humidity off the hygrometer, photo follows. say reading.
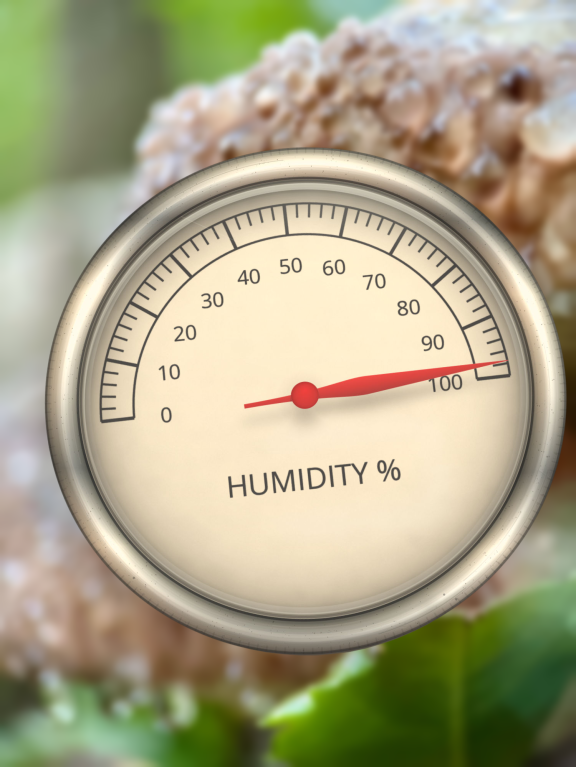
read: 98 %
